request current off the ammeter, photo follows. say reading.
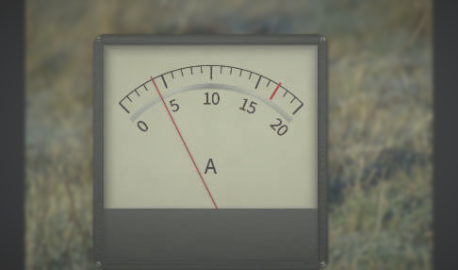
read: 4 A
